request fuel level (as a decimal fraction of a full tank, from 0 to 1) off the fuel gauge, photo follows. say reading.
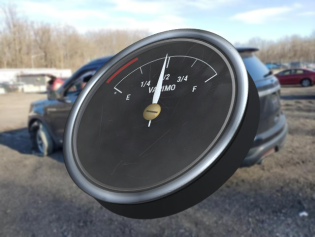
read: 0.5
